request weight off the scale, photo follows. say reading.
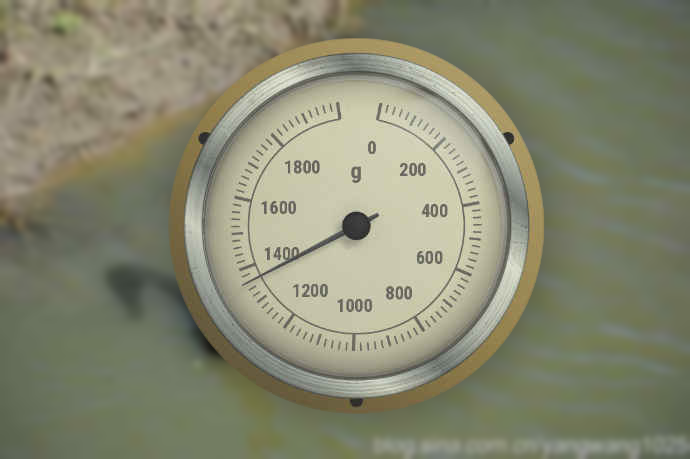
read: 1360 g
